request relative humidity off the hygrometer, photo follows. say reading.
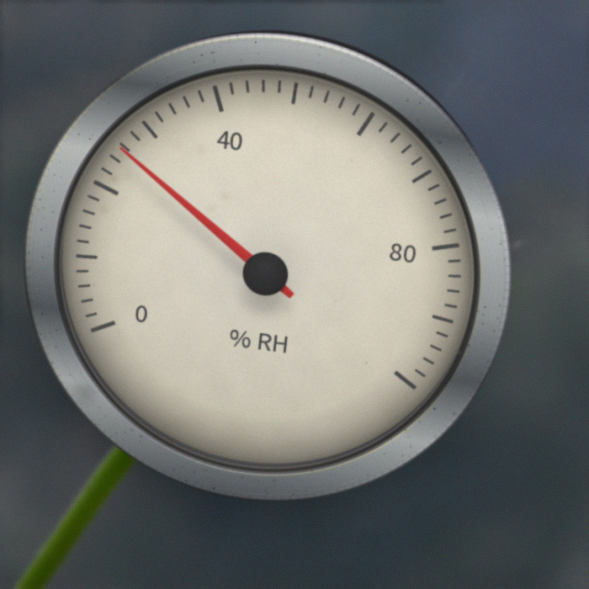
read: 26 %
